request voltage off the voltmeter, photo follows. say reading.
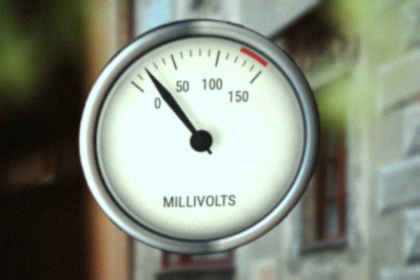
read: 20 mV
